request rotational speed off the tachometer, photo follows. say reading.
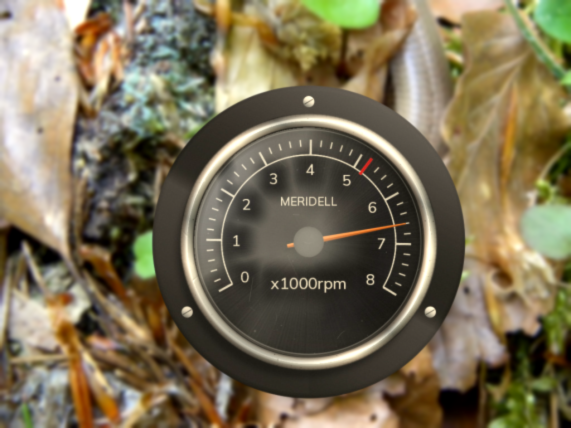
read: 6600 rpm
